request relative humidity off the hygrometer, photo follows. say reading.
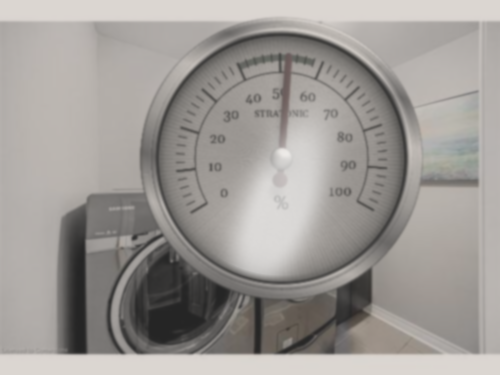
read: 52 %
